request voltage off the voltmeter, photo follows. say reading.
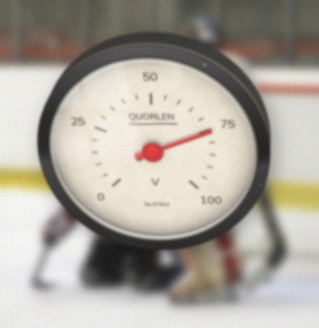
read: 75 V
